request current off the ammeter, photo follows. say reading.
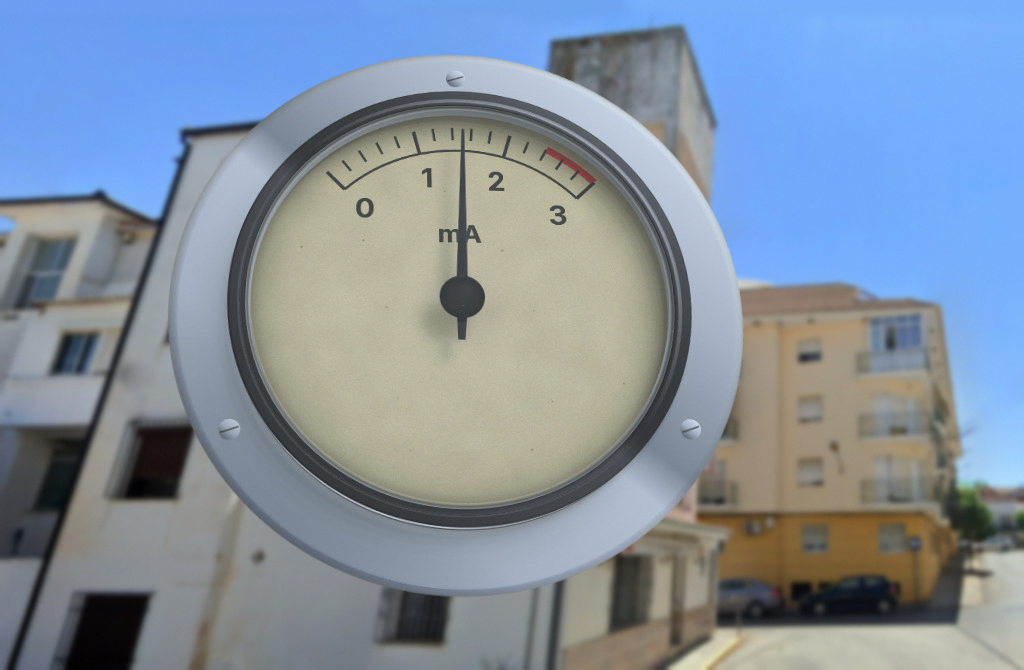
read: 1.5 mA
